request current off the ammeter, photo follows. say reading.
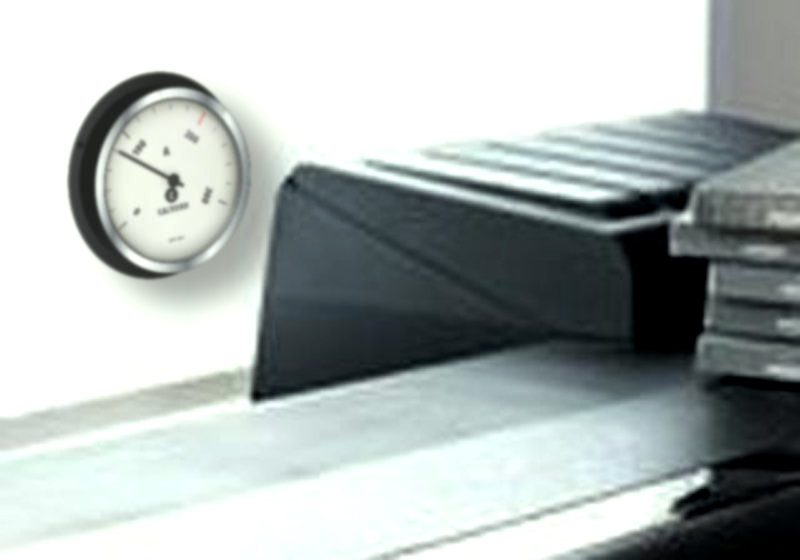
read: 80 A
